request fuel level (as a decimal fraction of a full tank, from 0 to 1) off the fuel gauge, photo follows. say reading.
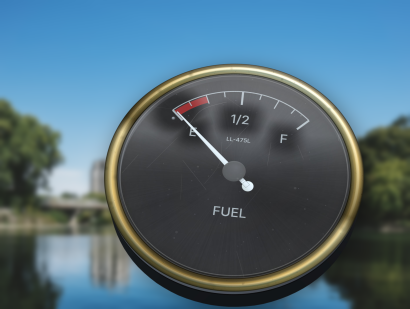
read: 0
